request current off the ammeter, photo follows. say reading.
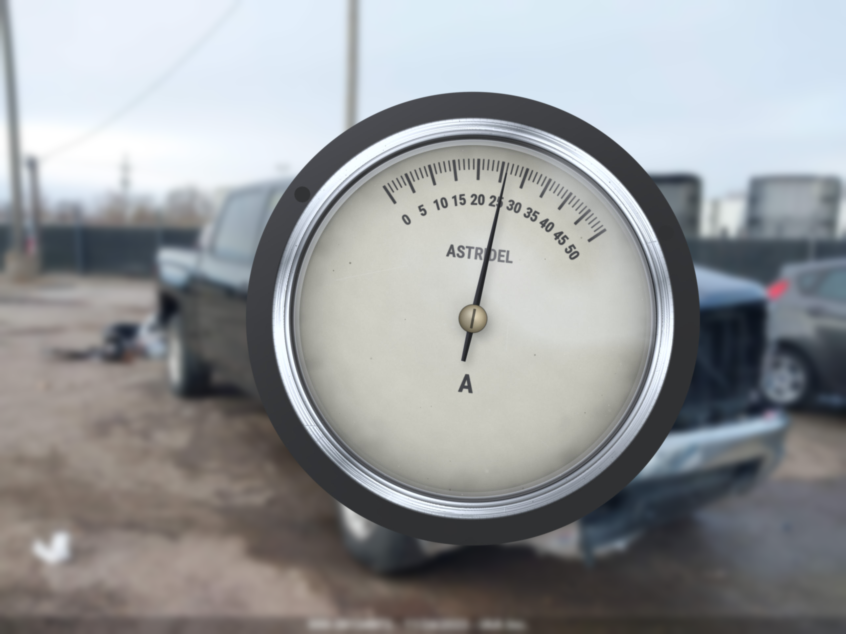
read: 26 A
